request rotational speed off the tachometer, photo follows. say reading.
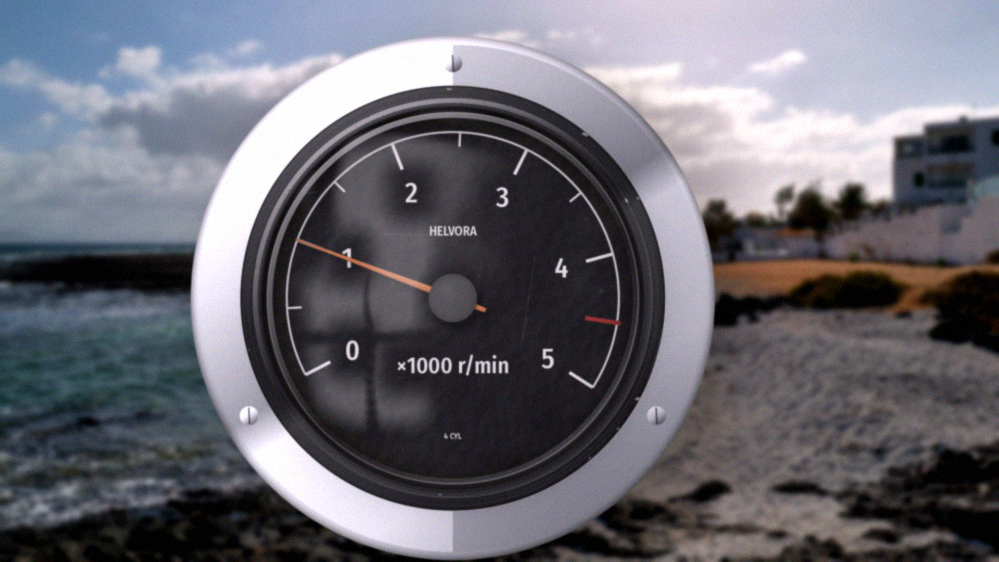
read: 1000 rpm
